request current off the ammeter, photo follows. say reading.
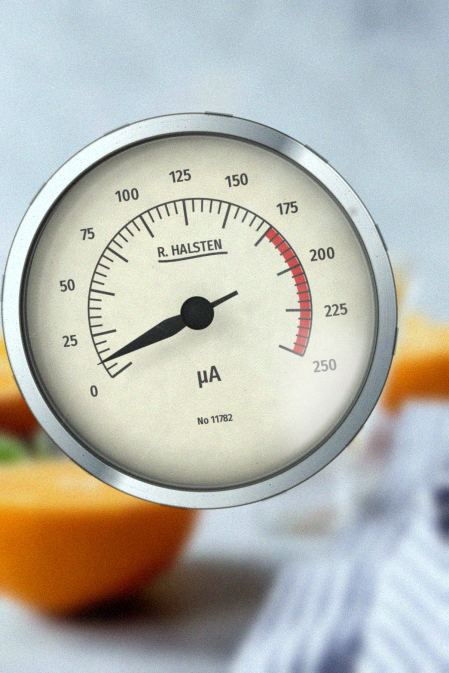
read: 10 µA
